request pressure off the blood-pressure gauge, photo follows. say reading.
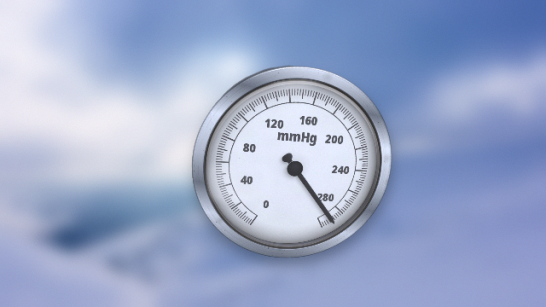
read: 290 mmHg
